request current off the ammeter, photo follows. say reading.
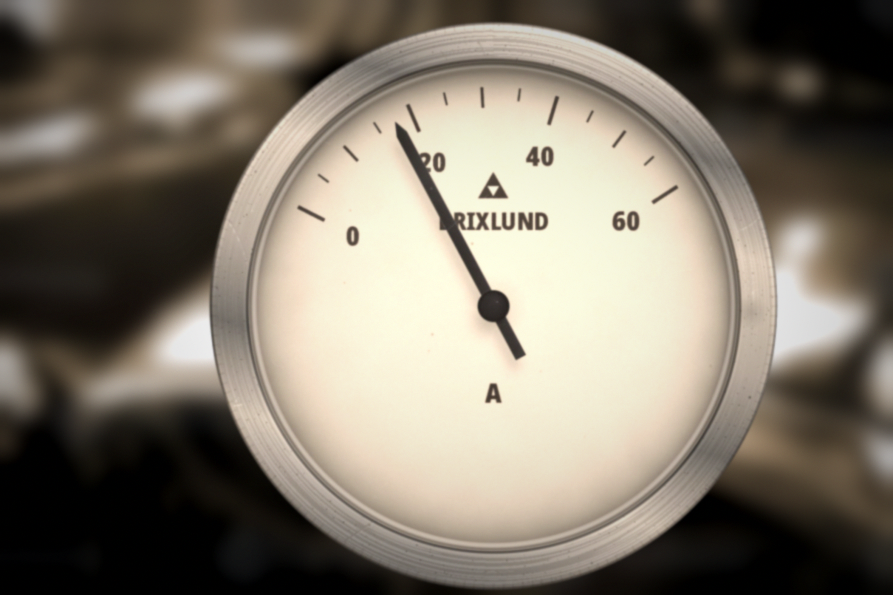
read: 17.5 A
